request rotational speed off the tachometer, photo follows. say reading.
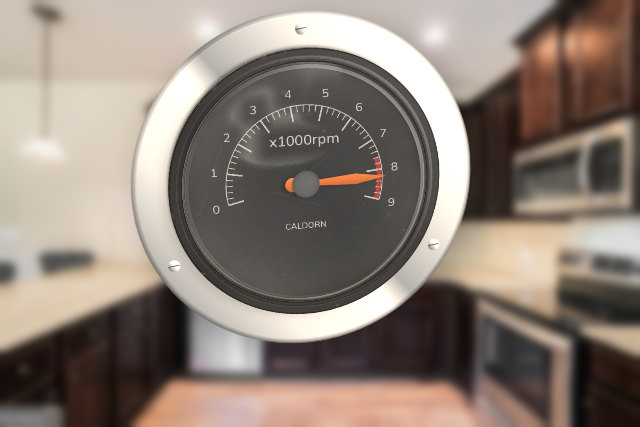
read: 8200 rpm
